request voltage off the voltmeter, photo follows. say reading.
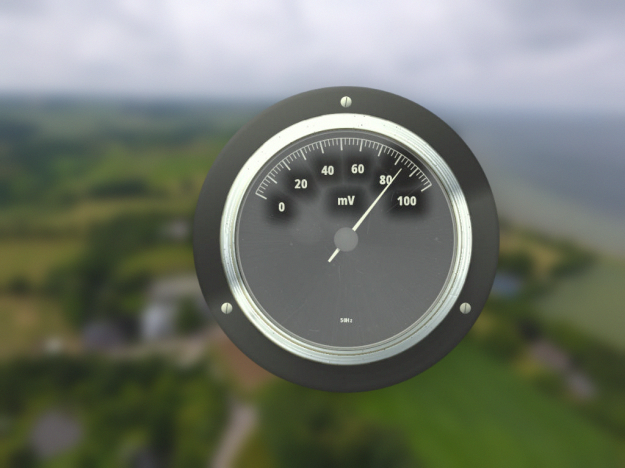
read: 84 mV
